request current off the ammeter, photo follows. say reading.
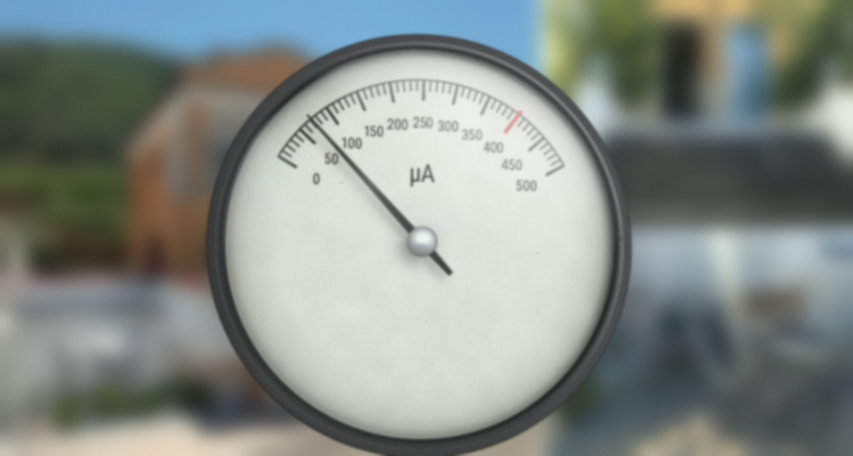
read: 70 µA
